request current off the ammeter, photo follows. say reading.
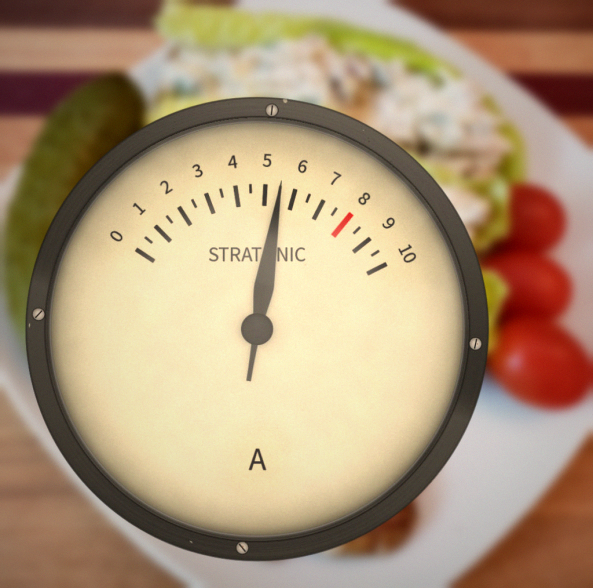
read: 5.5 A
